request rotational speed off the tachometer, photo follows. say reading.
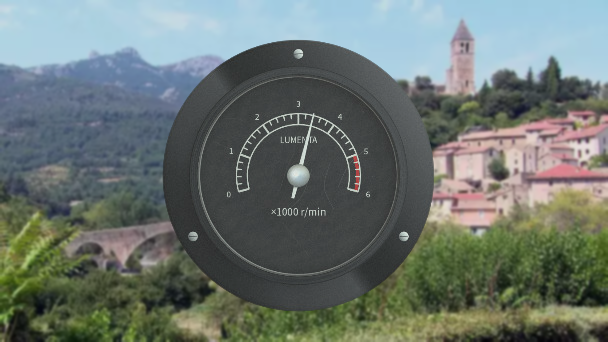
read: 3400 rpm
